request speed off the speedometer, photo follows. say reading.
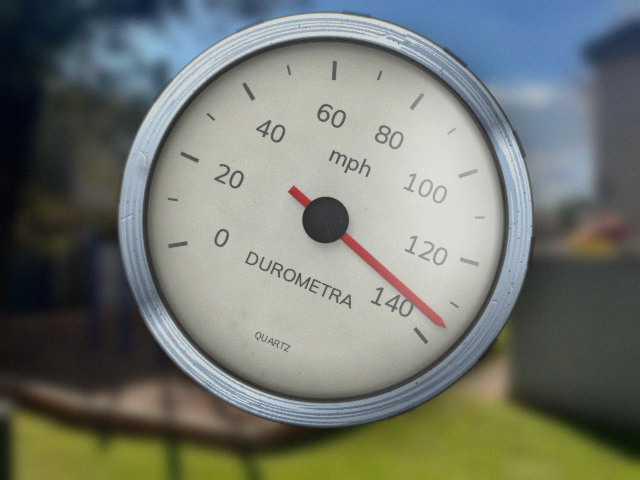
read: 135 mph
